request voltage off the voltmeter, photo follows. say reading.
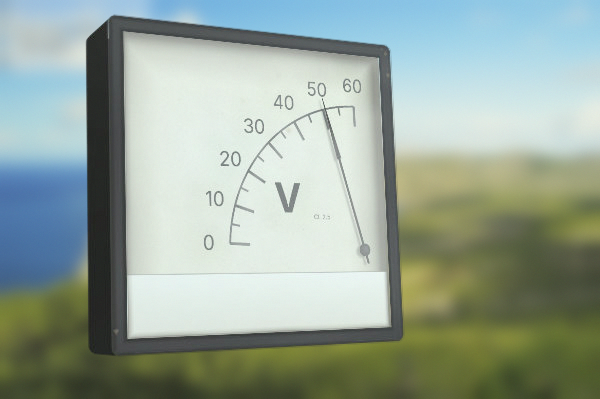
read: 50 V
